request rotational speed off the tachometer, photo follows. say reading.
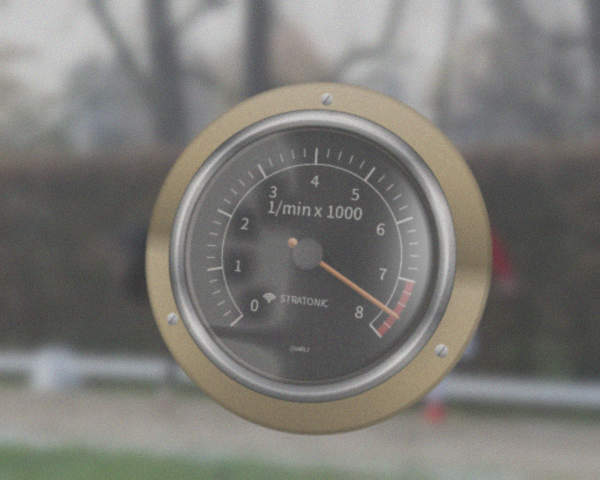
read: 7600 rpm
